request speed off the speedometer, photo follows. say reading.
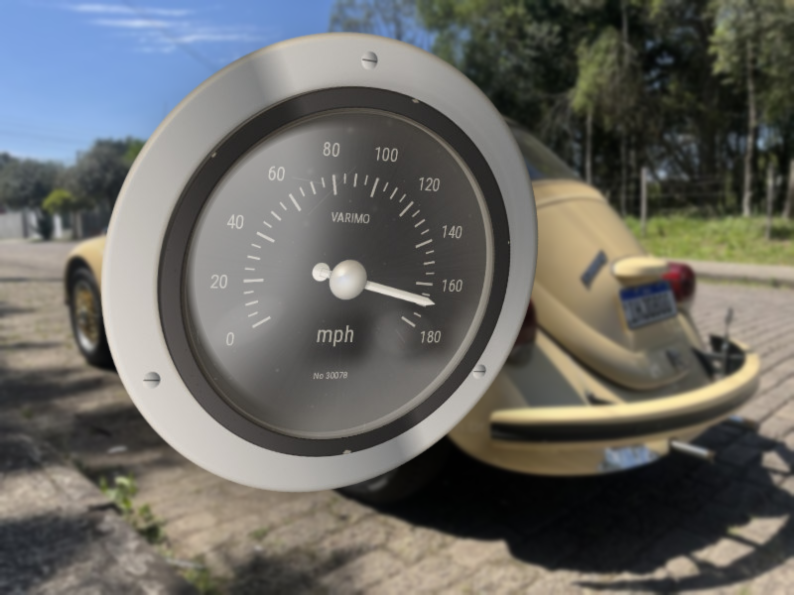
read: 167.5 mph
